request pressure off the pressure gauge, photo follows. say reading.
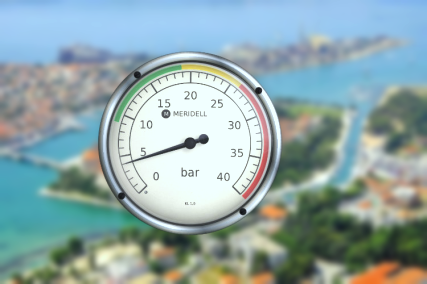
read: 4 bar
